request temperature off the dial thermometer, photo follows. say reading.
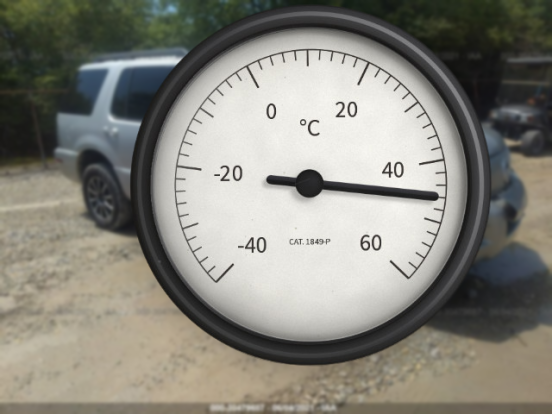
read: 46 °C
